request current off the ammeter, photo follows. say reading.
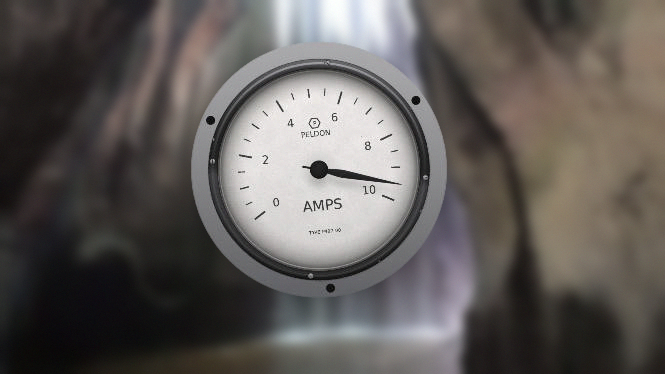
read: 9.5 A
